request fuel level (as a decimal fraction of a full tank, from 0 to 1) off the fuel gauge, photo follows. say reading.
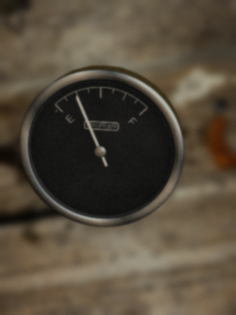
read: 0.25
